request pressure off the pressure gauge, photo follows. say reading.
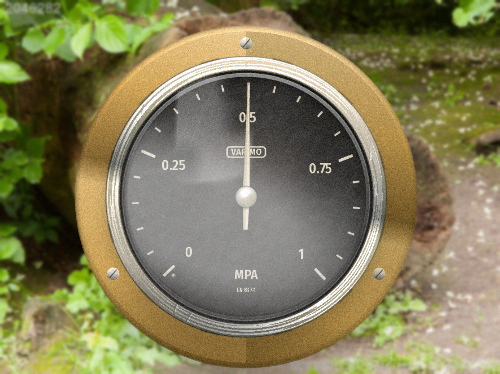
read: 0.5 MPa
